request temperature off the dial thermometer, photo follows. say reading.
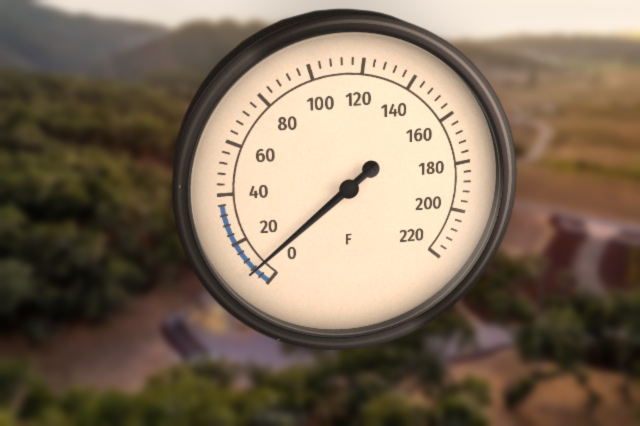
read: 8 °F
